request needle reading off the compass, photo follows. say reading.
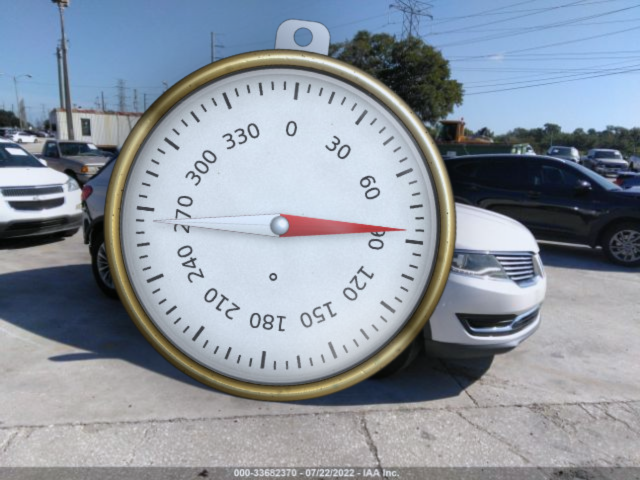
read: 85 °
